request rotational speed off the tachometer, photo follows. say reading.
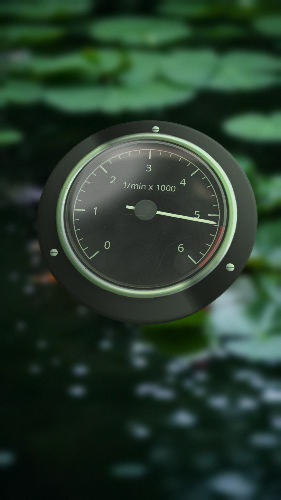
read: 5200 rpm
